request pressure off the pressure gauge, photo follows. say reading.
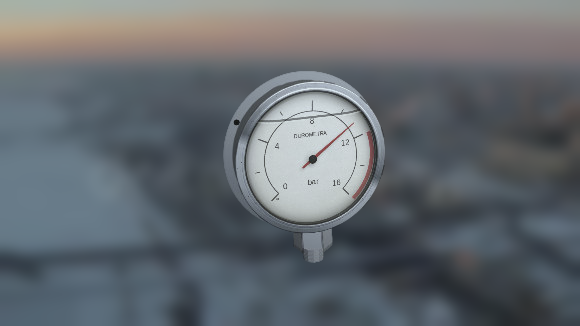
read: 11 bar
